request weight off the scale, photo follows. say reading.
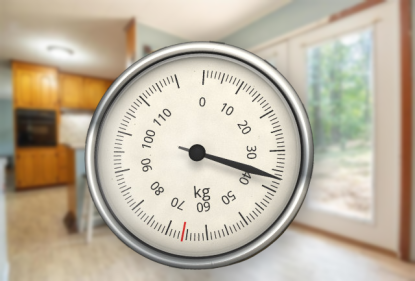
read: 37 kg
